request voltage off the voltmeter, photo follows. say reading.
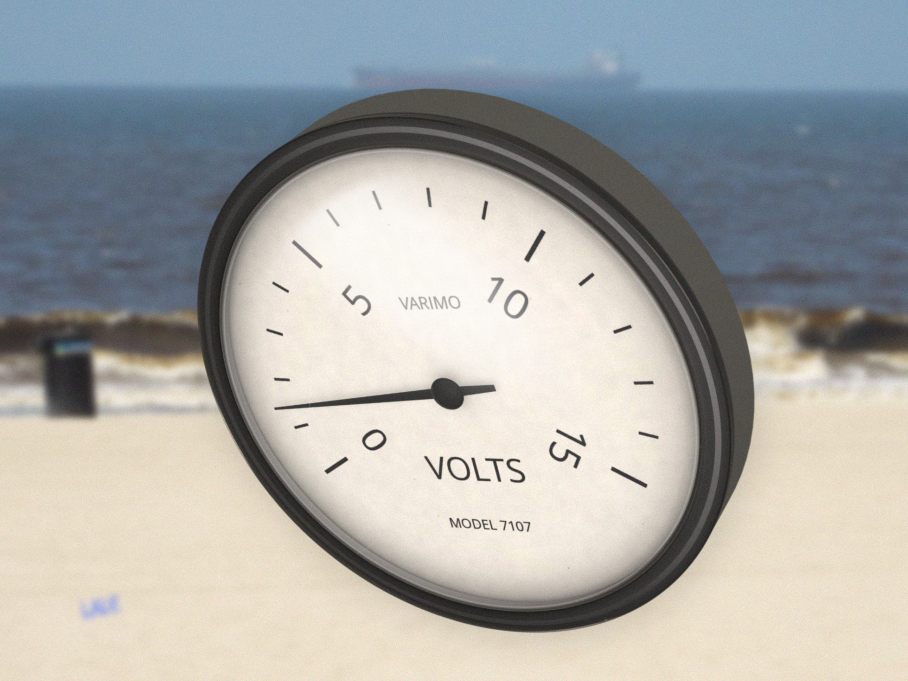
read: 1.5 V
